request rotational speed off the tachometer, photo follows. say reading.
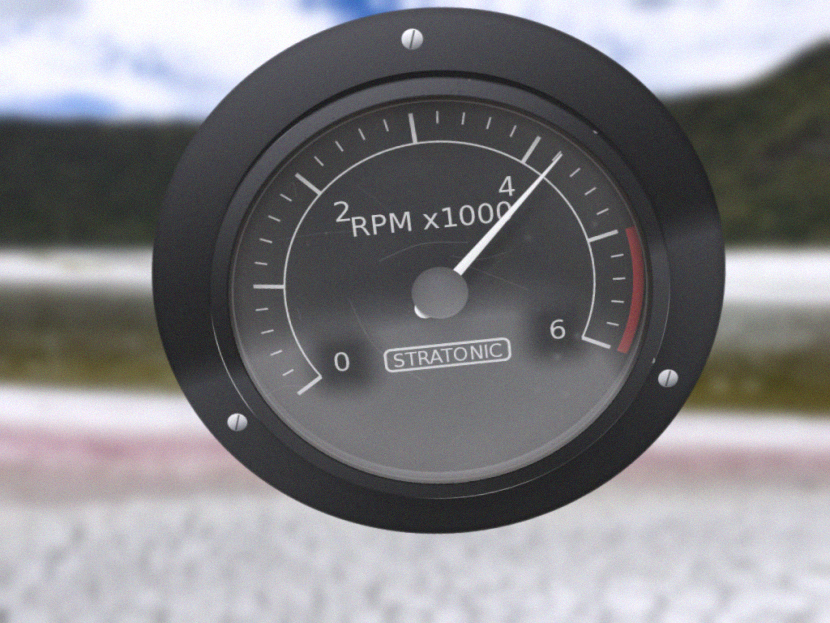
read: 4200 rpm
